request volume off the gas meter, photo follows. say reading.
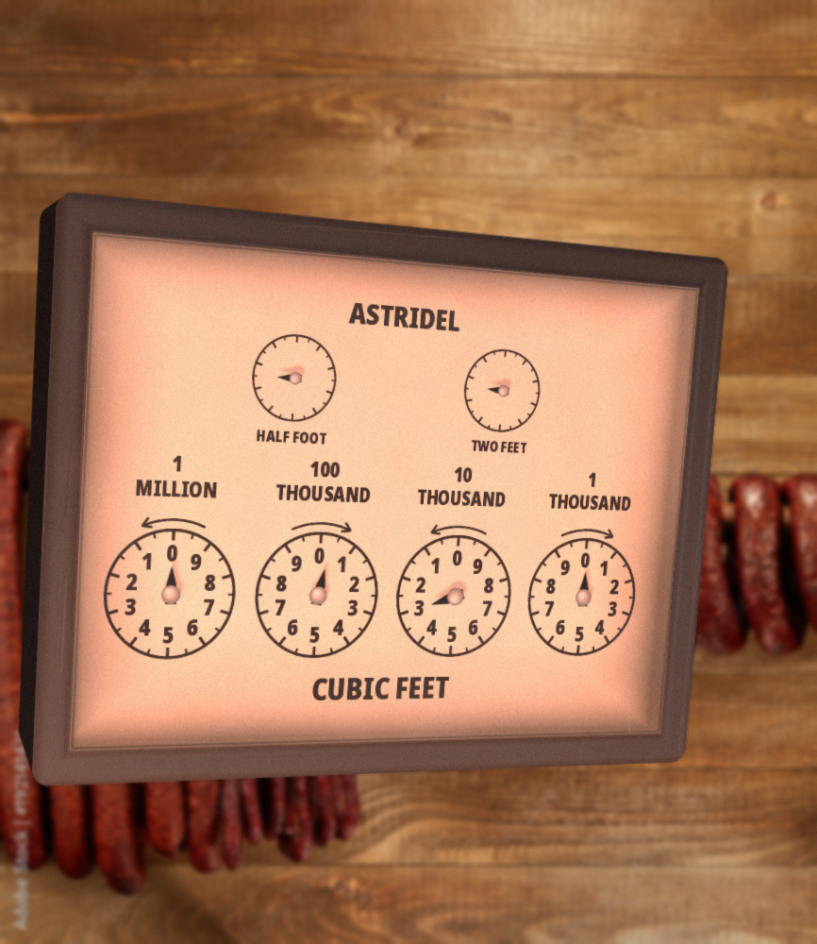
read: 3000 ft³
